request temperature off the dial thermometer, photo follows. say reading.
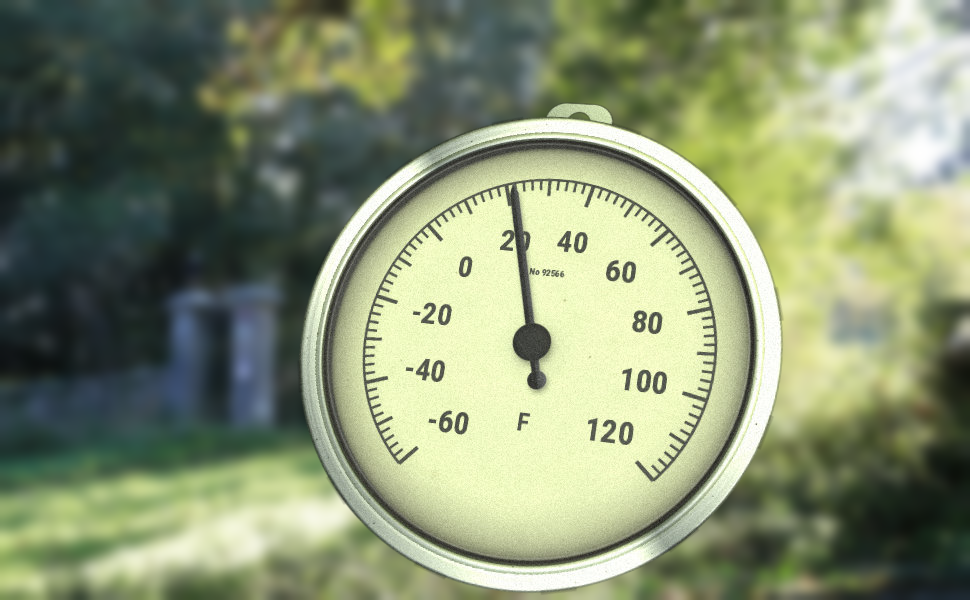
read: 22 °F
